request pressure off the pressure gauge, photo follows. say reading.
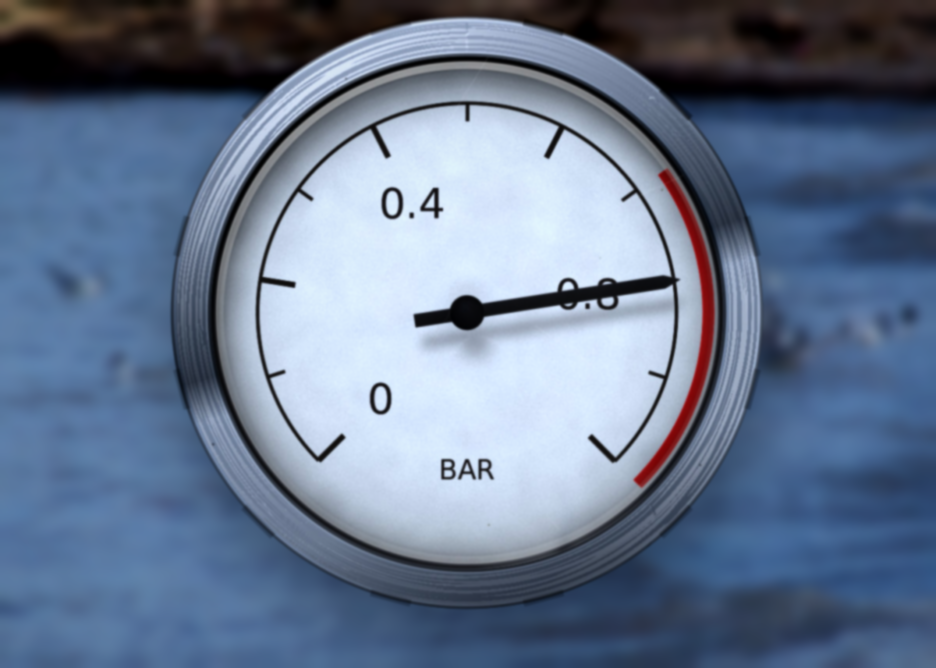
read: 0.8 bar
